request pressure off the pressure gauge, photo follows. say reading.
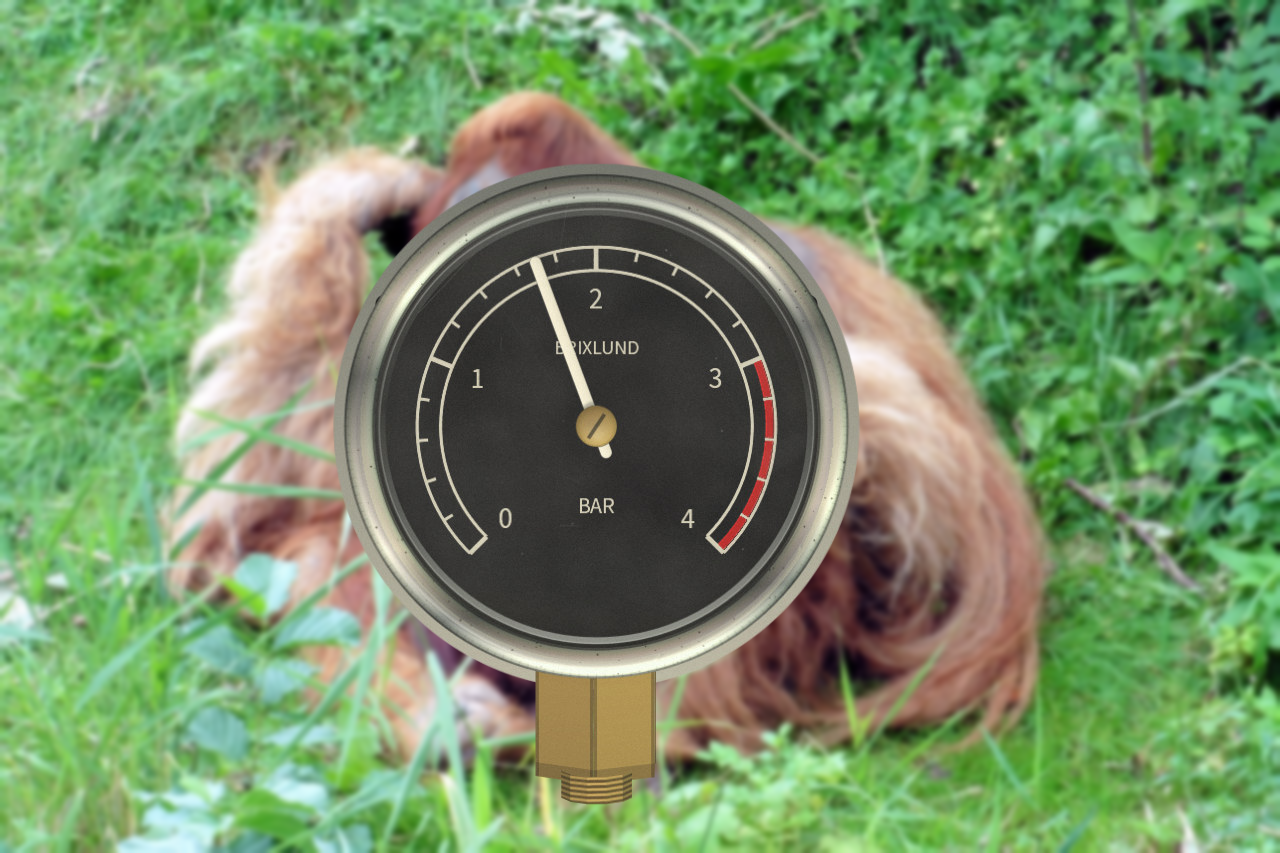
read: 1.7 bar
